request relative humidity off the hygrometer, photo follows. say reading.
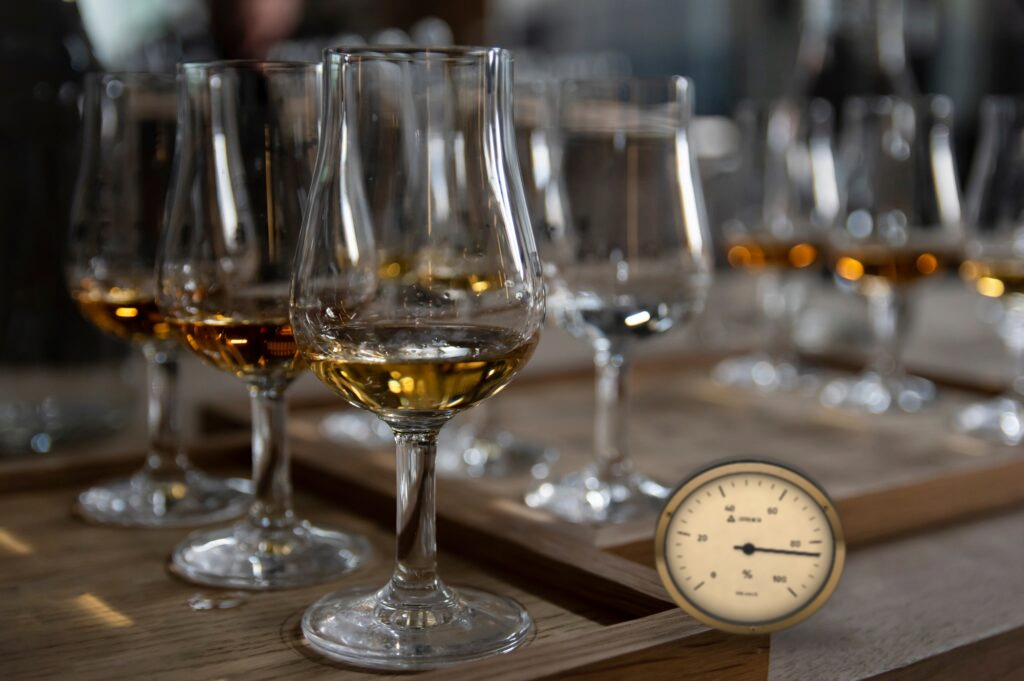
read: 84 %
